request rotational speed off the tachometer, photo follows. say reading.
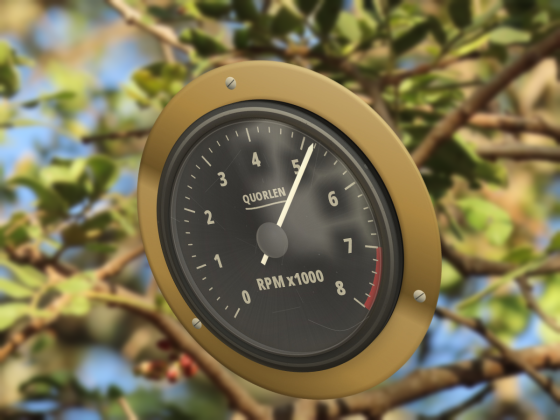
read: 5200 rpm
